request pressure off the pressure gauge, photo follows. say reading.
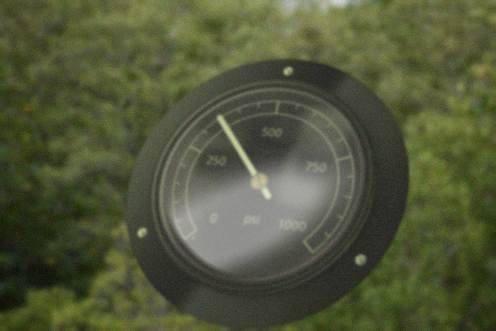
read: 350 psi
